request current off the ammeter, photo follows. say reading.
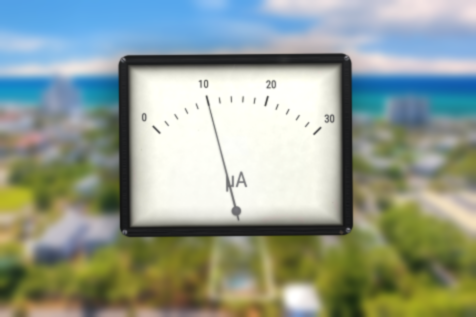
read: 10 µA
